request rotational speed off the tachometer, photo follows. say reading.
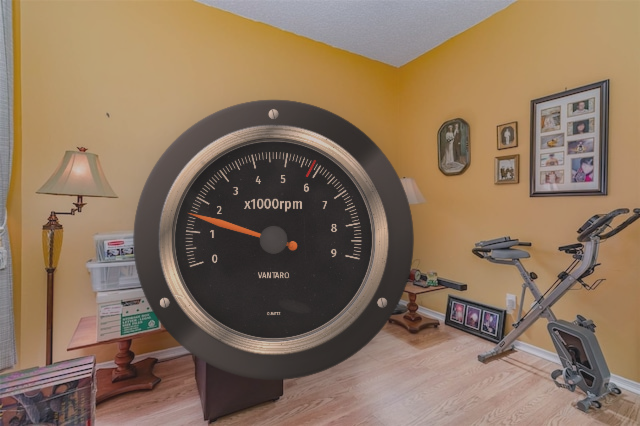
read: 1500 rpm
